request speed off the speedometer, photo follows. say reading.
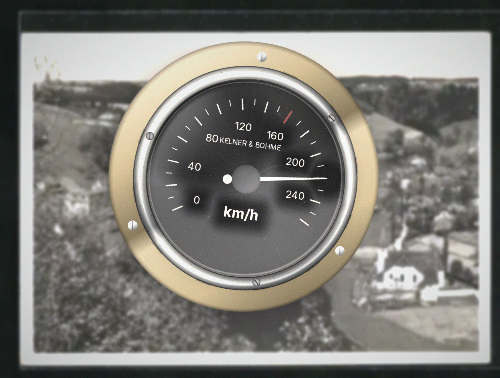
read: 220 km/h
